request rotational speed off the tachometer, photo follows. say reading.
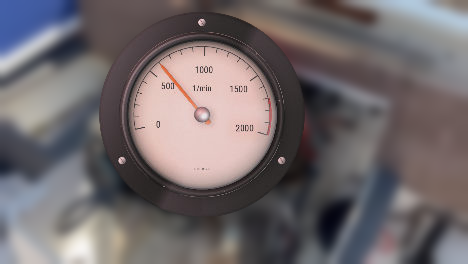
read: 600 rpm
